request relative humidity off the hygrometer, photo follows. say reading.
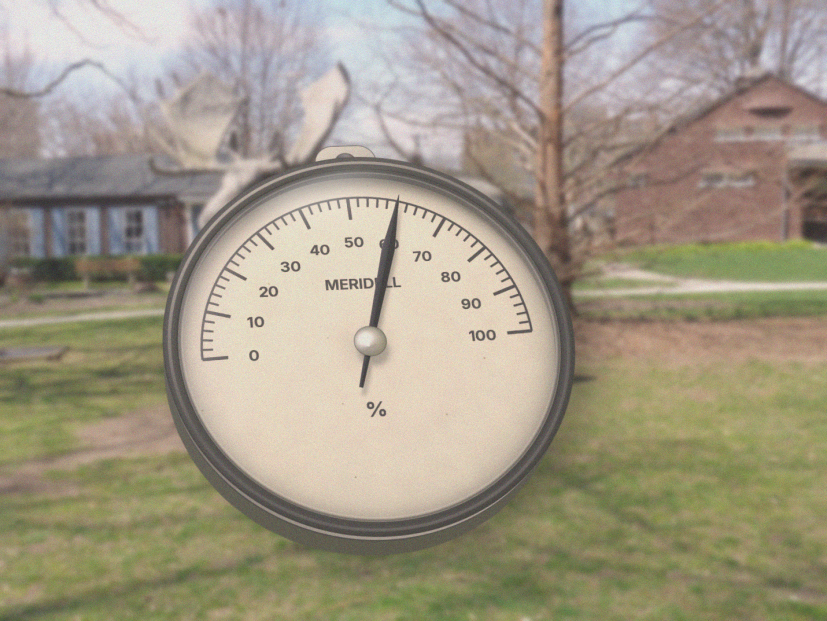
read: 60 %
